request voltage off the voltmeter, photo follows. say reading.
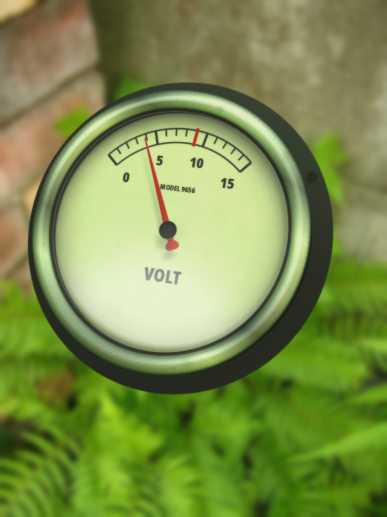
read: 4 V
